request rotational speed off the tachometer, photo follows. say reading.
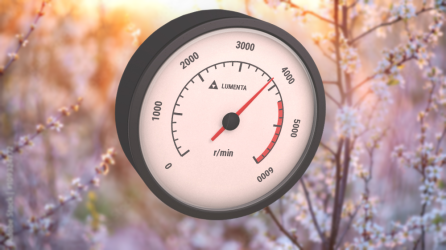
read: 3800 rpm
